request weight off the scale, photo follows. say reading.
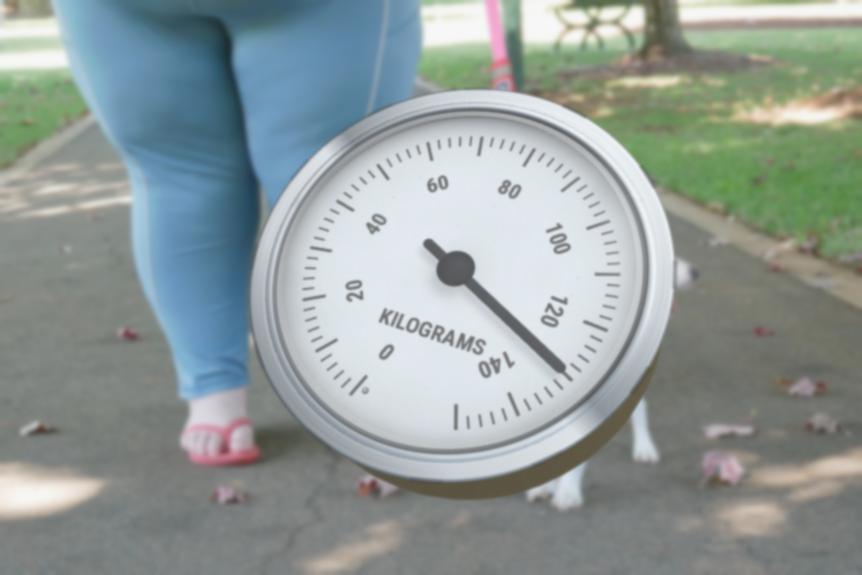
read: 130 kg
